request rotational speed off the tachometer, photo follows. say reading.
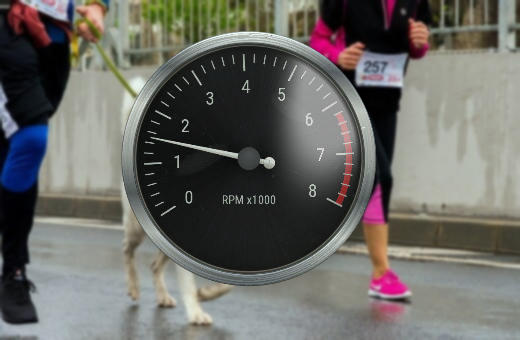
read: 1500 rpm
